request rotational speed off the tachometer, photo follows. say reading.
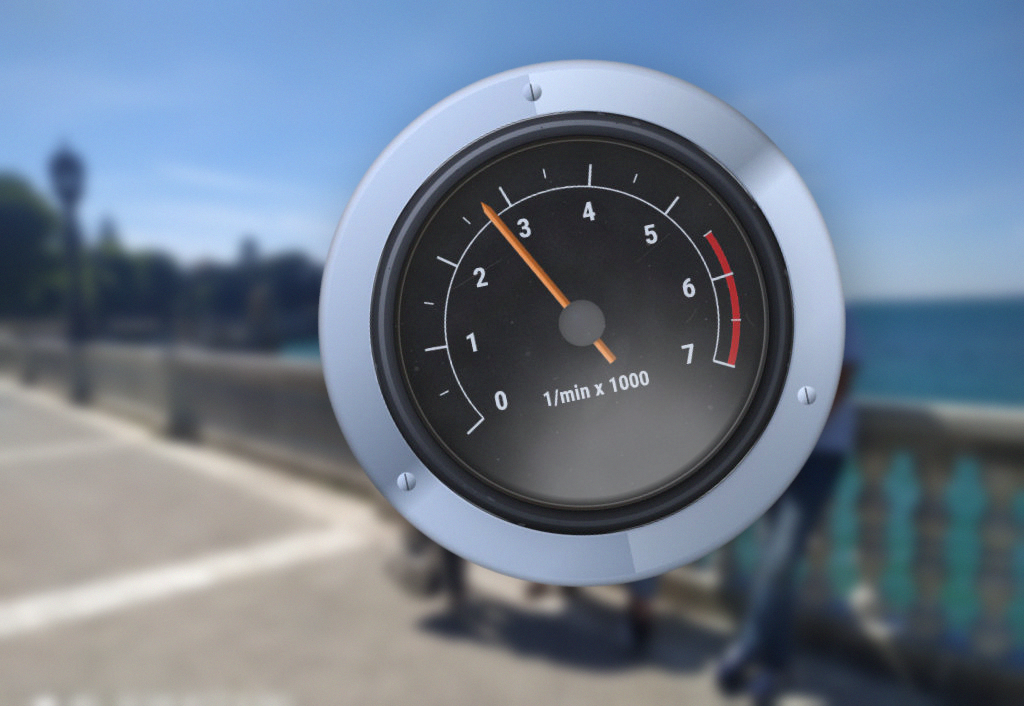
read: 2750 rpm
